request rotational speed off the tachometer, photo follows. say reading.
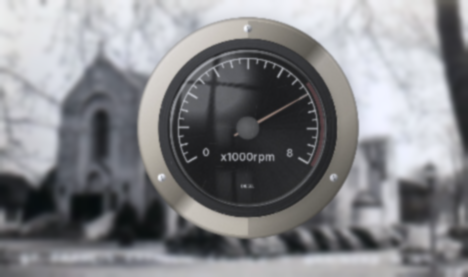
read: 6000 rpm
